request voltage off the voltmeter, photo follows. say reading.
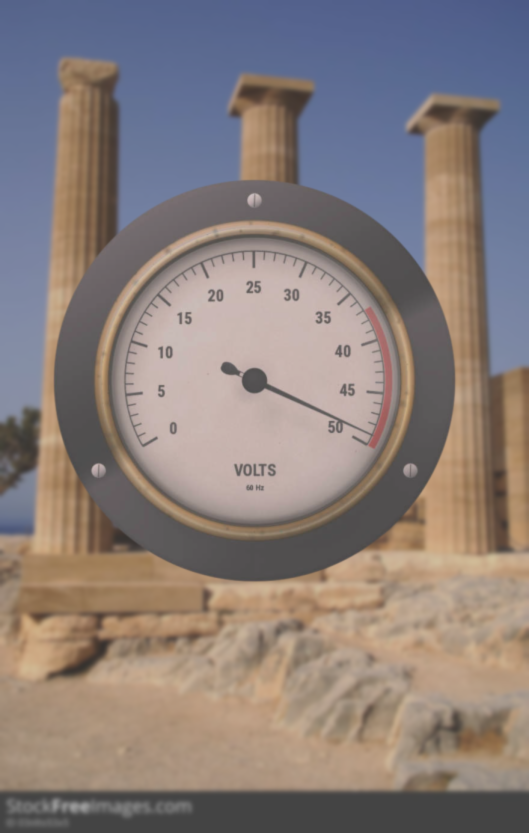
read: 49 V
